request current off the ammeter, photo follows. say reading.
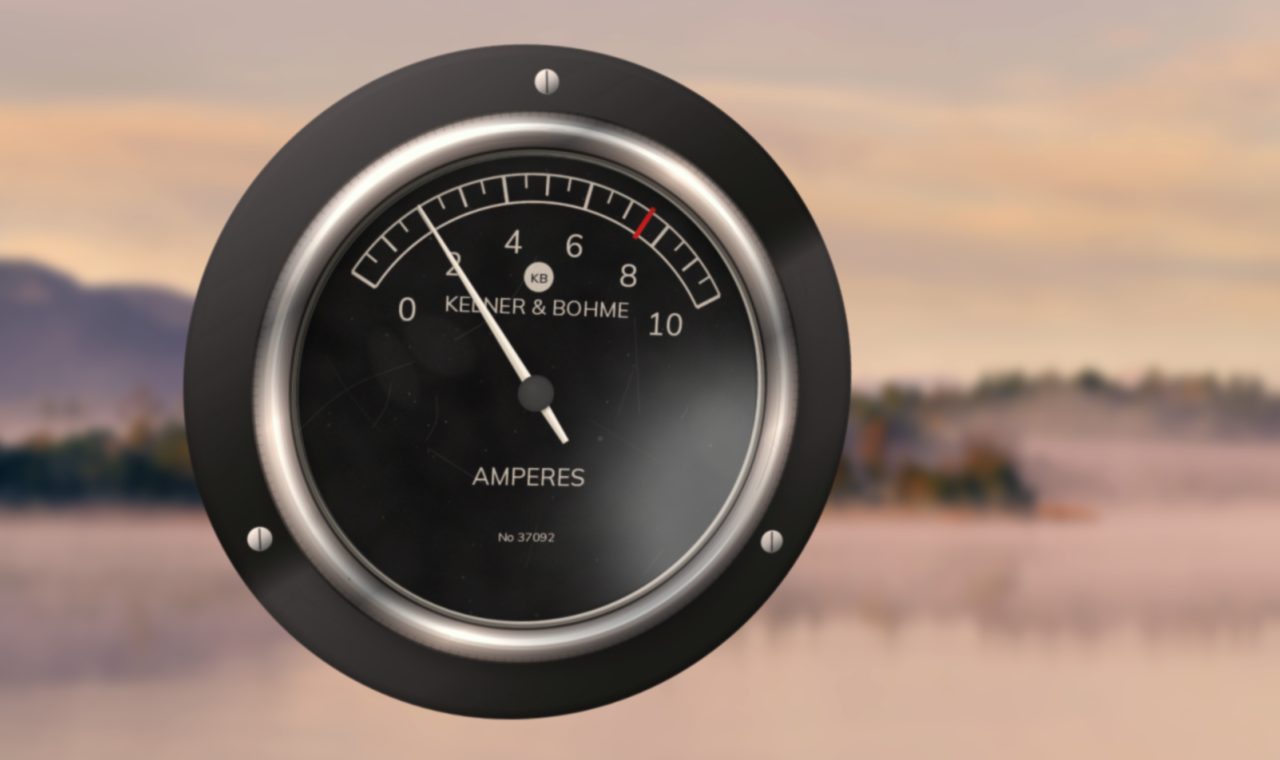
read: 2 A
